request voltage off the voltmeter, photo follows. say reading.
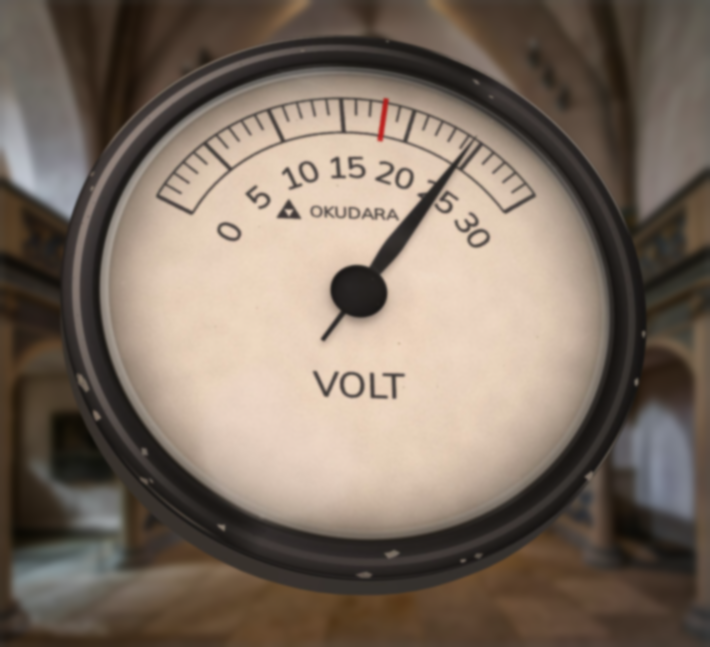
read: 24.5 V
